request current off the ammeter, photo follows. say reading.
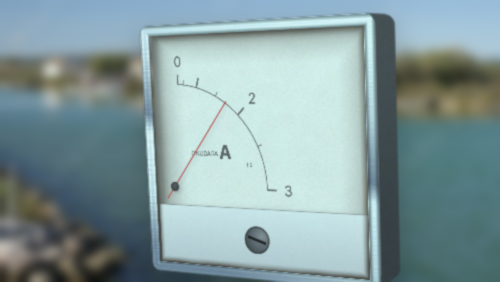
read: 1.75 A
